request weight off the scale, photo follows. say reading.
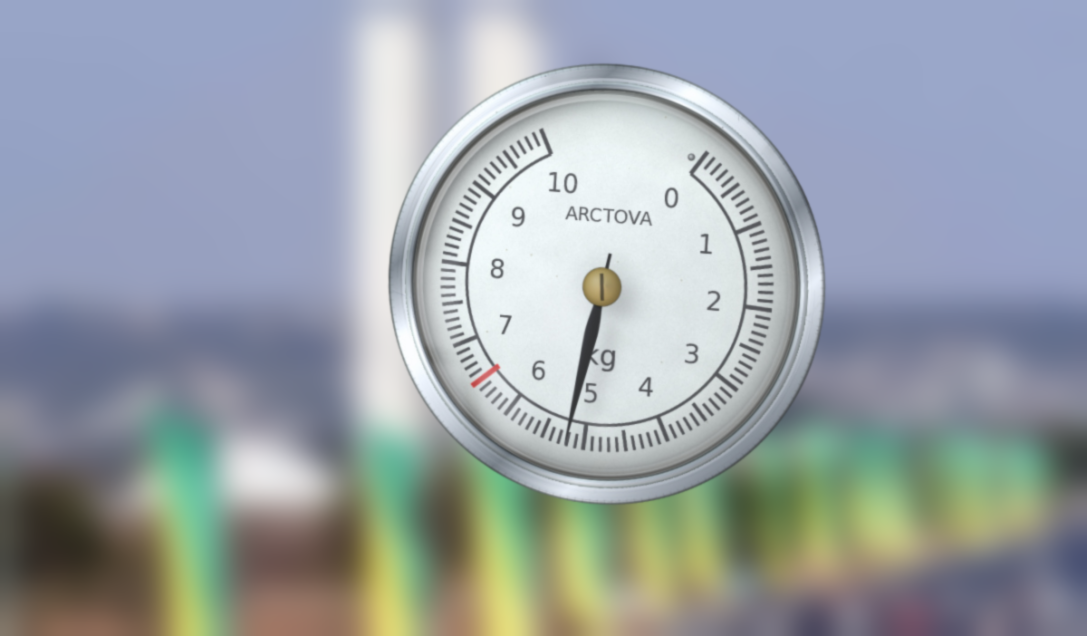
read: 5.2 kg
